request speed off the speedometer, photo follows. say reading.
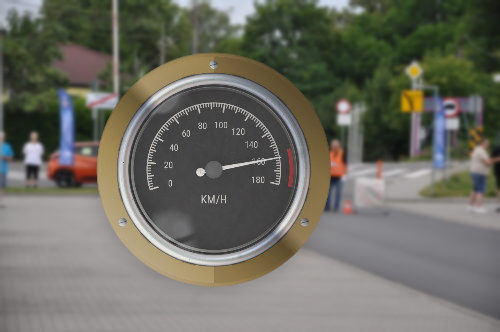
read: 160 km/h
